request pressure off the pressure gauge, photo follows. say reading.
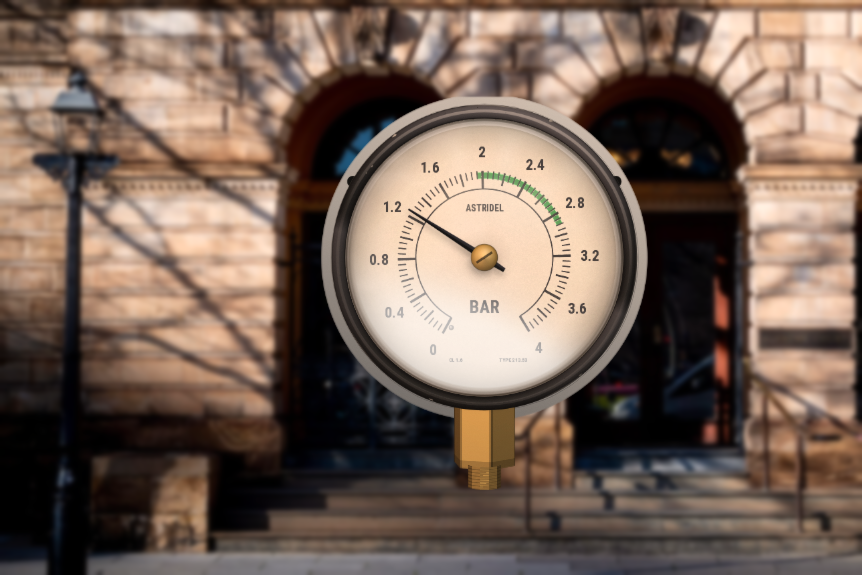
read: 1.25 bar
